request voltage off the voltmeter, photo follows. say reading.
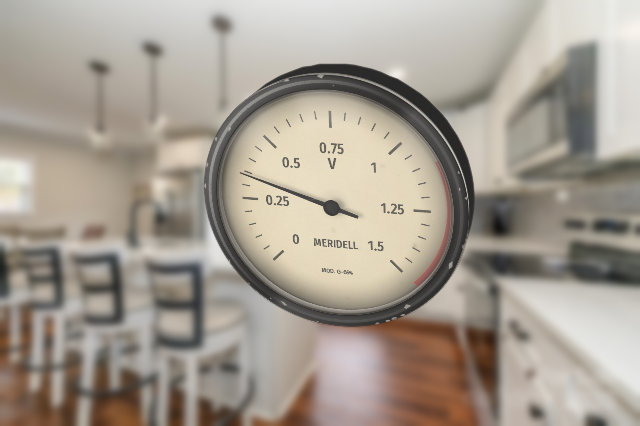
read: 0.35 V
